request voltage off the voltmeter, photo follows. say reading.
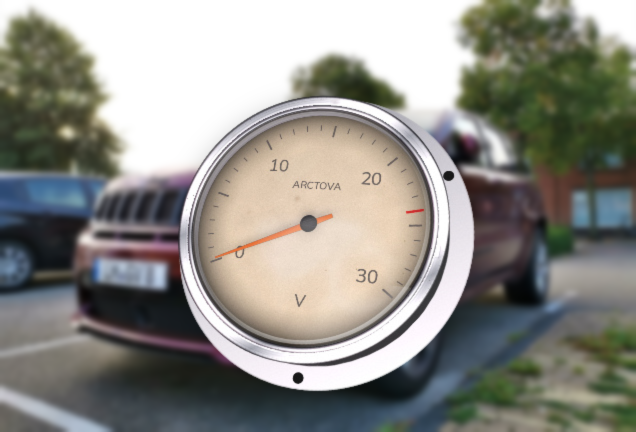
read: 0 V
